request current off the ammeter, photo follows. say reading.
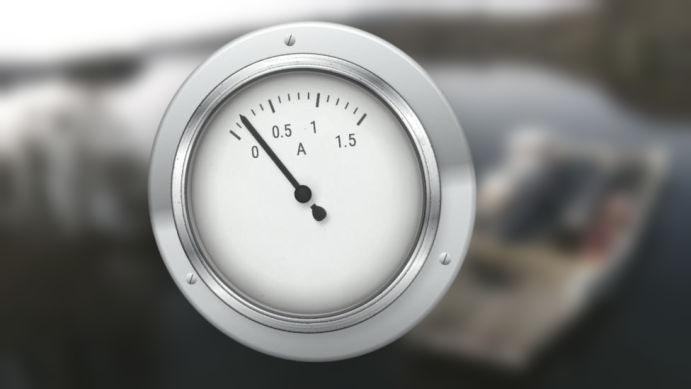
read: 0.2 A
